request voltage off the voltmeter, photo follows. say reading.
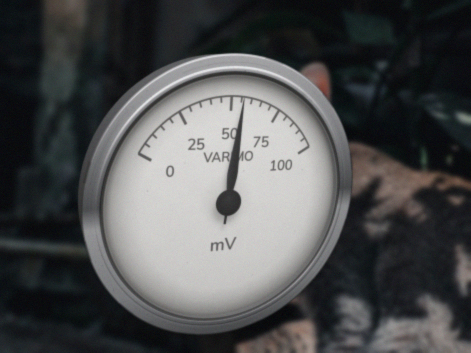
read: 55 mV
